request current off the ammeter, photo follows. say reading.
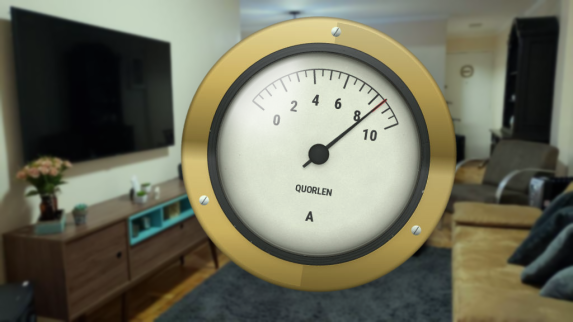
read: 8.5 A
